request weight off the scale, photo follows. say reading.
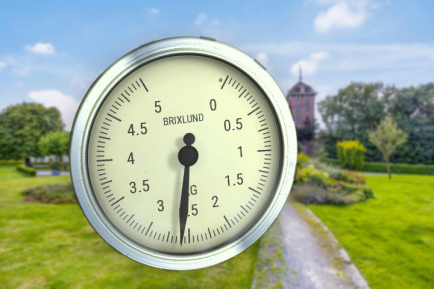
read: 2.6 kg
